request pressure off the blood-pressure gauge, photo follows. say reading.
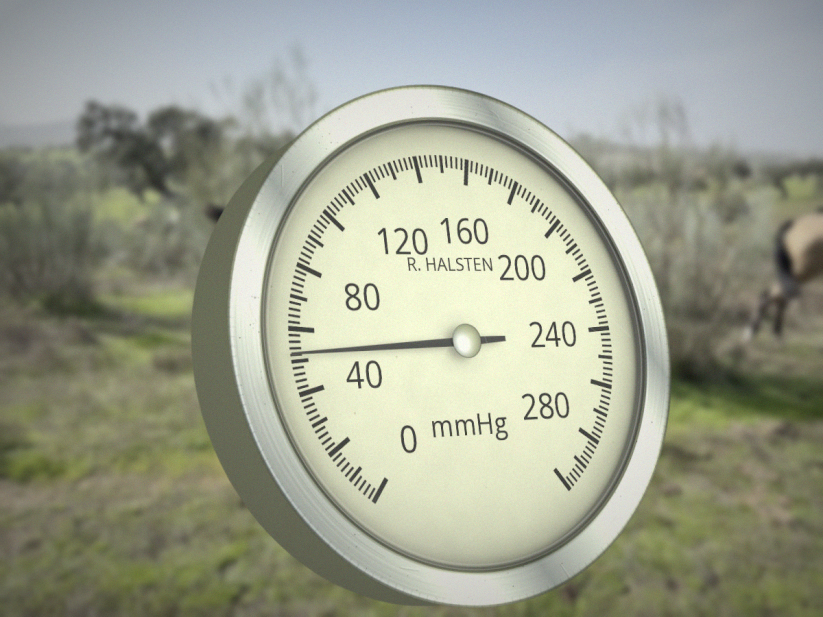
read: 52 mmHg
